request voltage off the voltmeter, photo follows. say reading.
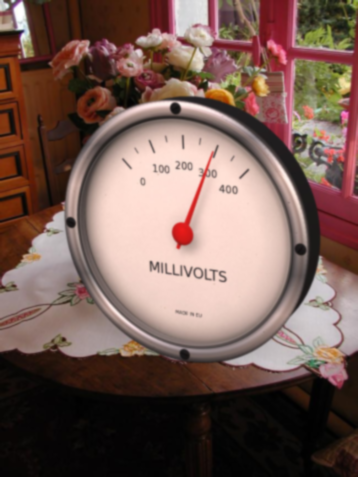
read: 300 mV
